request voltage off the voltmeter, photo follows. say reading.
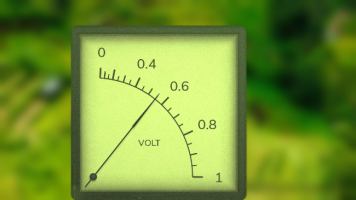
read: 0.55 V
